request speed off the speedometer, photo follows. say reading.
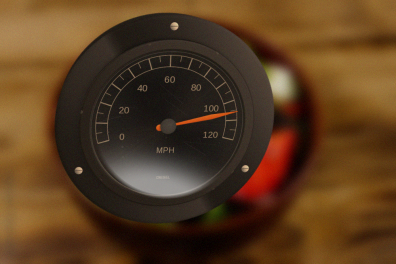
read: 105 mph
